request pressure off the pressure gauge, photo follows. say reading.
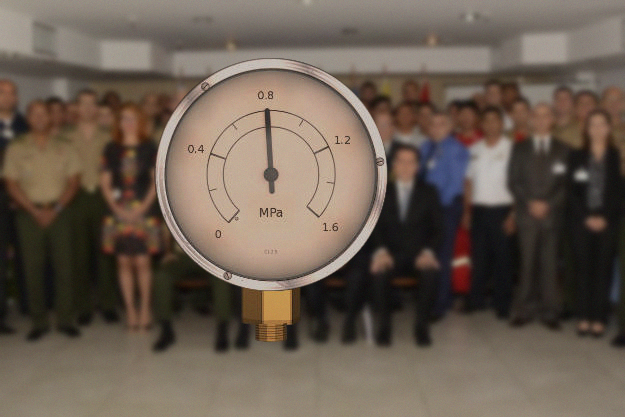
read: 0.8 MPa
